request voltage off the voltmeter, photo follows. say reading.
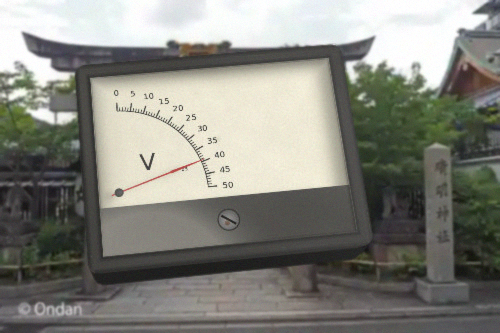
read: 40 V
